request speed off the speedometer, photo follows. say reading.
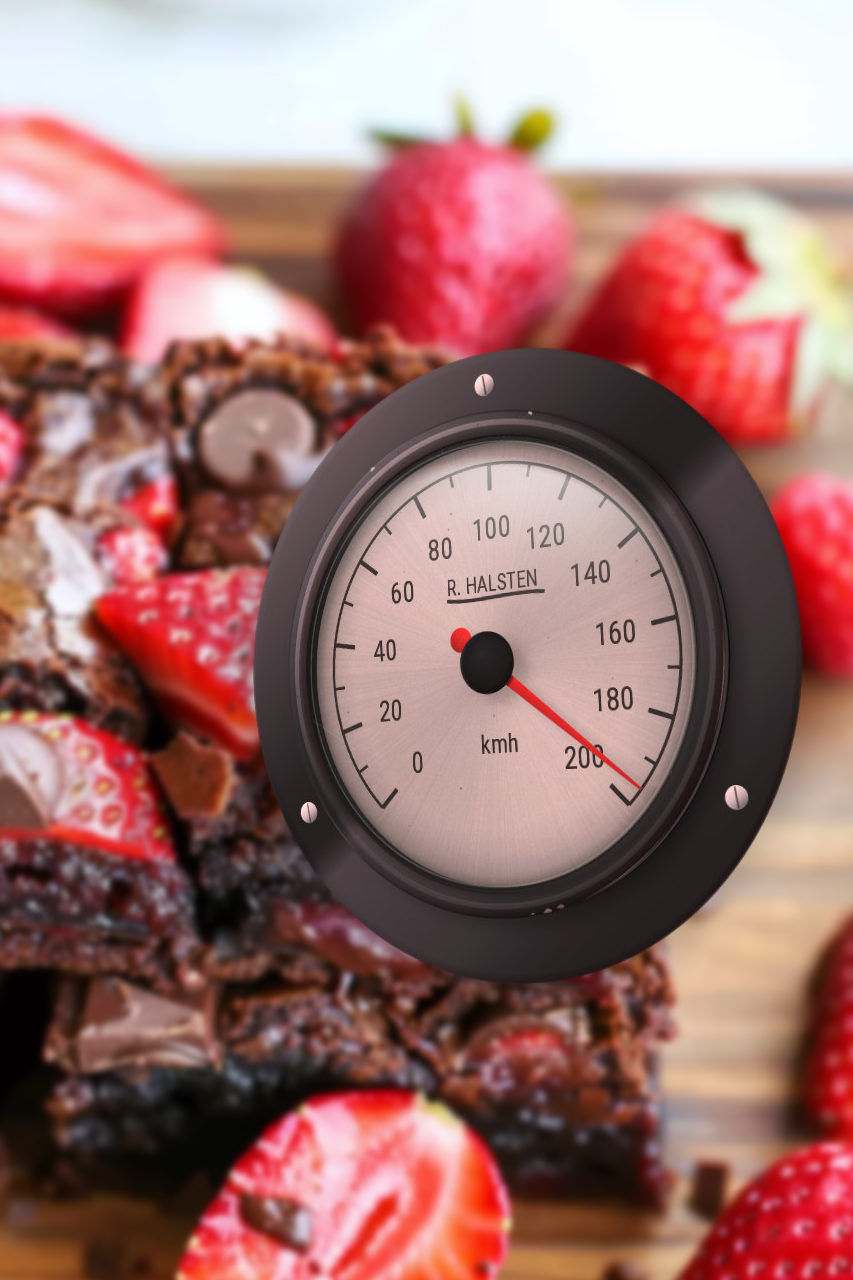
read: 195 km/h
